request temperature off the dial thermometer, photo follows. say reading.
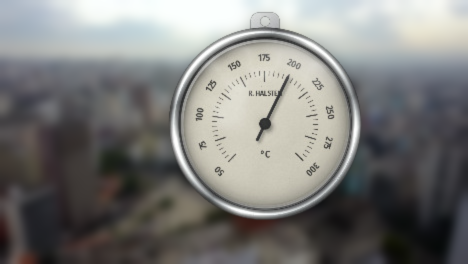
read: 200 °C
